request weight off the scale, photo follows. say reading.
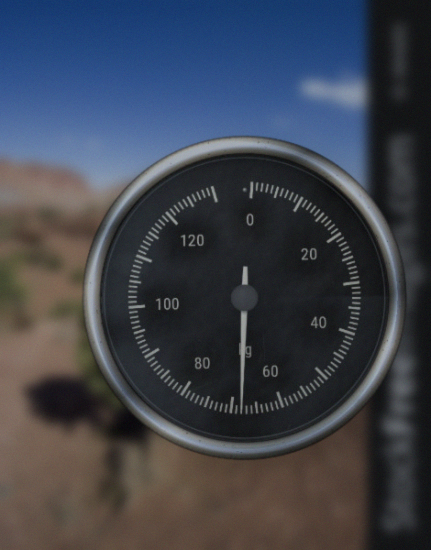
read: 68 kg
